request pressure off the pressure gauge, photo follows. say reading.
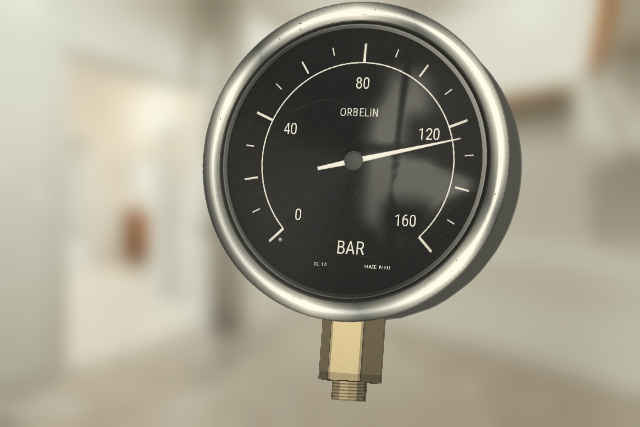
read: 125 bar
